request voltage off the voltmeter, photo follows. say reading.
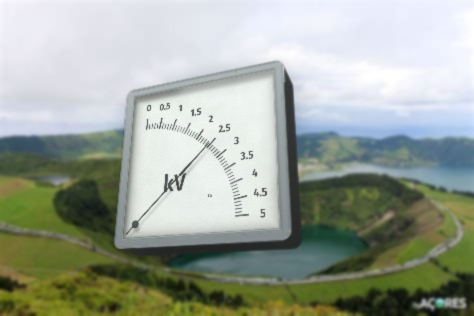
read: 2.5 kV
